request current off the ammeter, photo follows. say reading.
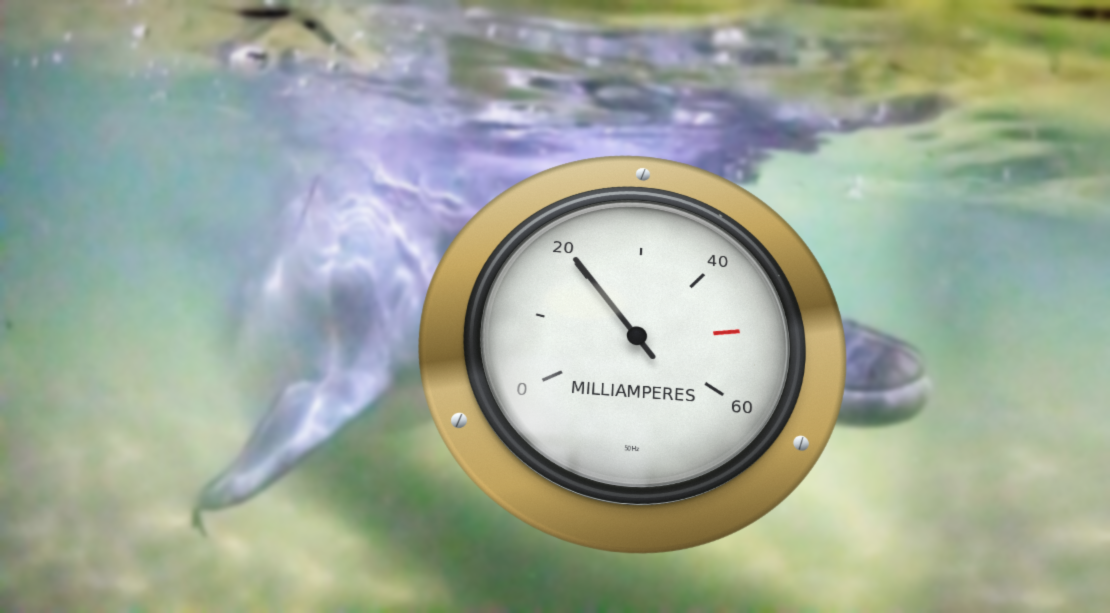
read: 20 mA
